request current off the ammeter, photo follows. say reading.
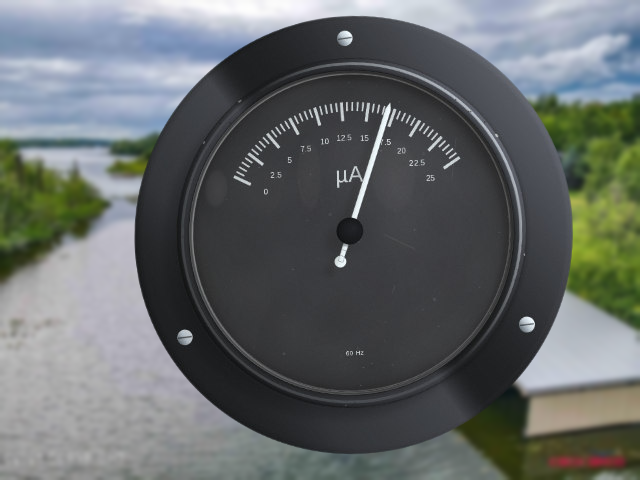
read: 17 µA
